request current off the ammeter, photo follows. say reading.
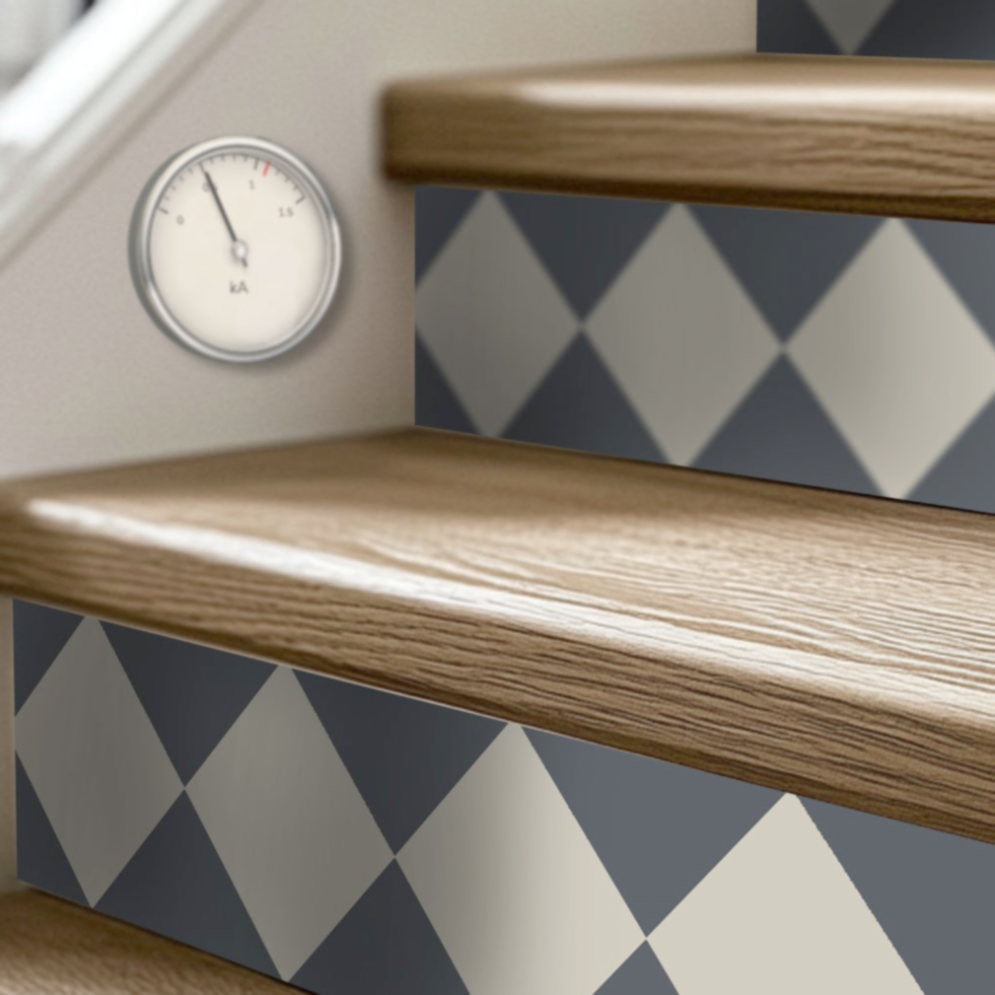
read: 0.5 kA
